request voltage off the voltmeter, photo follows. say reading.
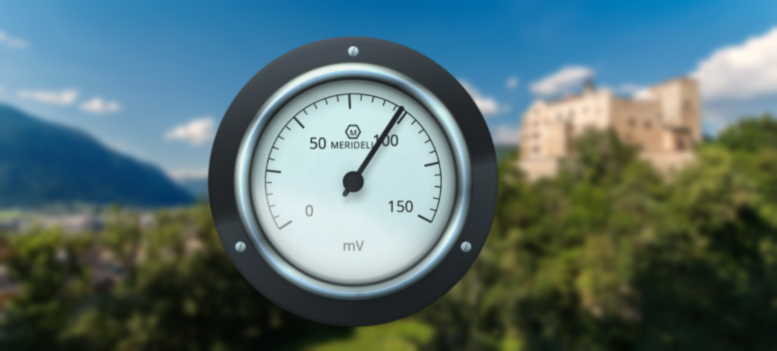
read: 97.5 mV
